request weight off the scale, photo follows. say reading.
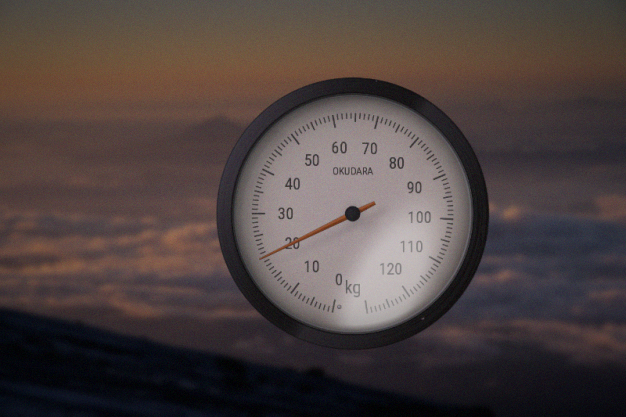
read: 20 kg
